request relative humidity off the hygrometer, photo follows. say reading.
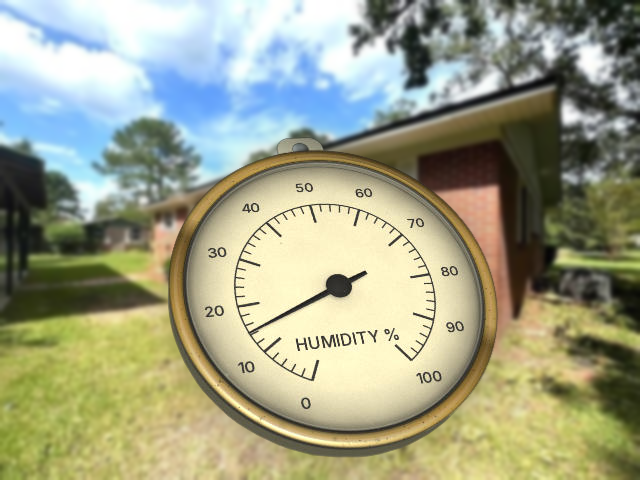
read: 14 %
